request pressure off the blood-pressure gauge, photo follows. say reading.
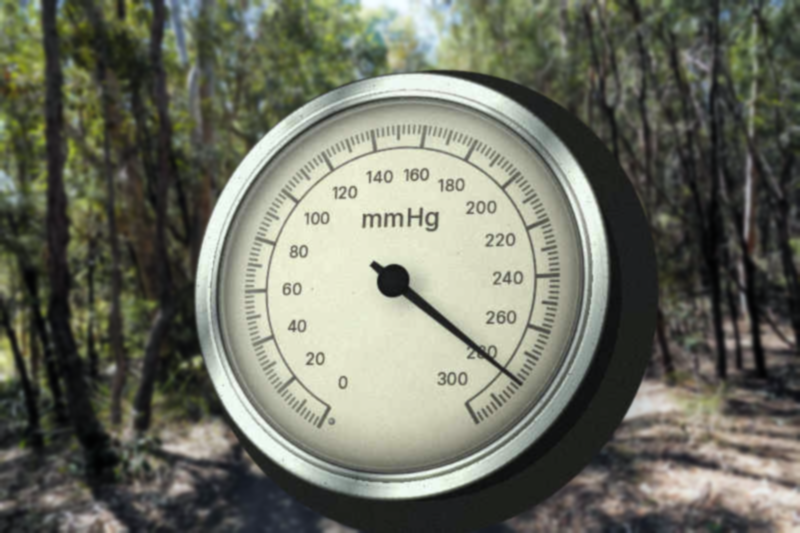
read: 280 mmHg
